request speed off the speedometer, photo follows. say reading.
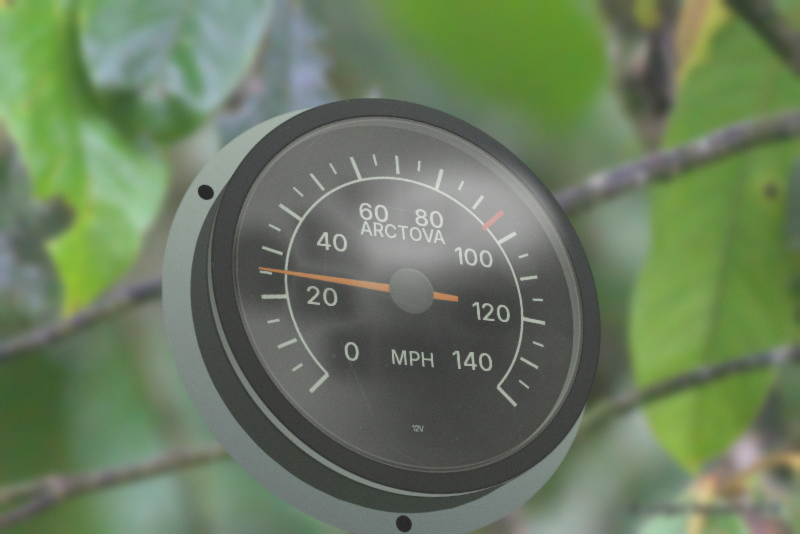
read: 25 mph
